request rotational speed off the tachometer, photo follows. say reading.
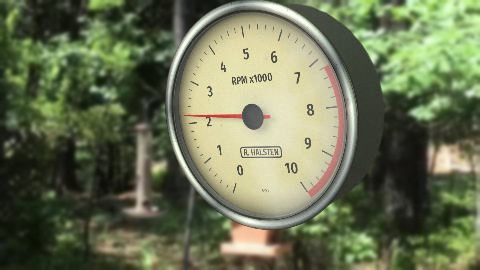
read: 2200 rpm
